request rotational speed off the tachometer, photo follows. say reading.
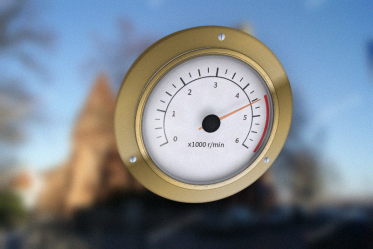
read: 4500 rpm
